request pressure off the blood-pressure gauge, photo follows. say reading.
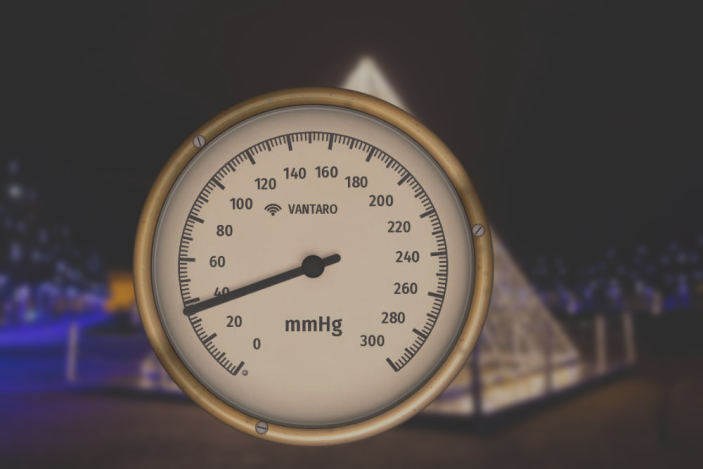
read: 36 mmHg
